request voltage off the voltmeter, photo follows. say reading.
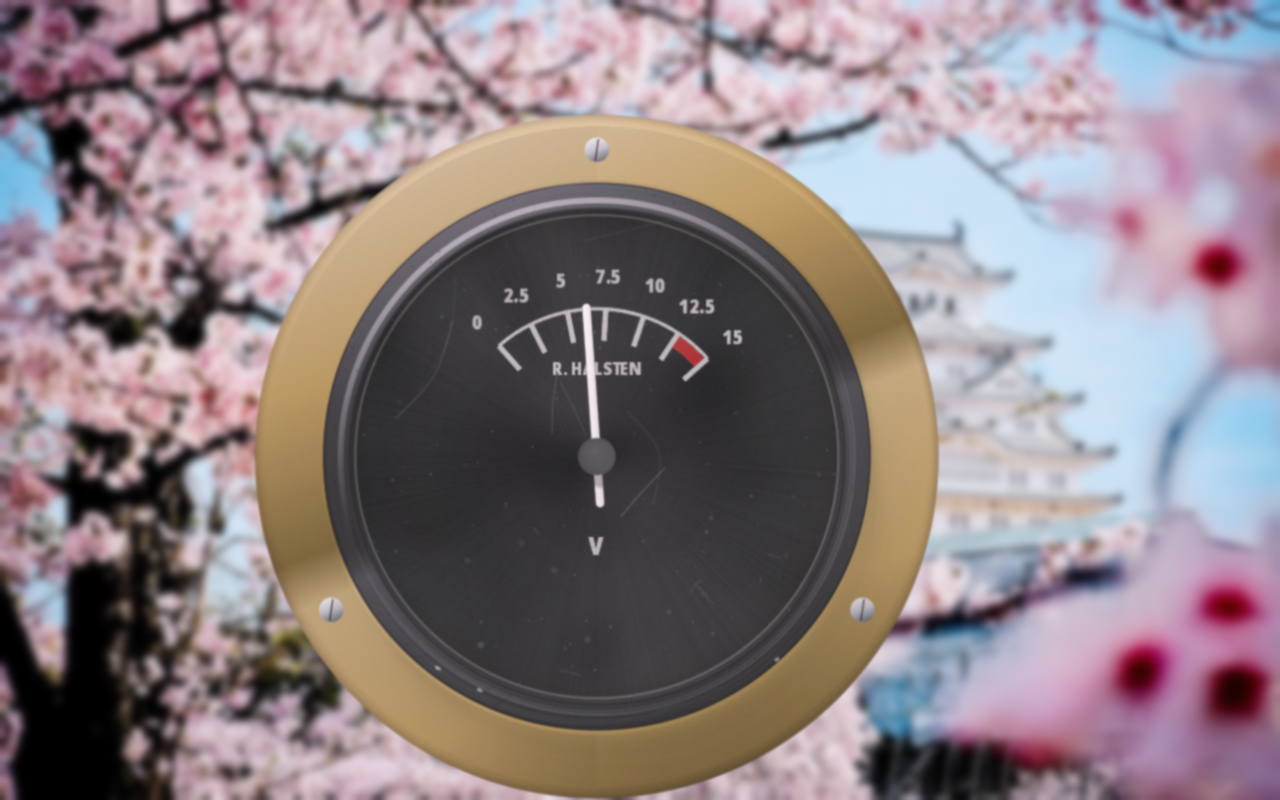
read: 6.25 V
